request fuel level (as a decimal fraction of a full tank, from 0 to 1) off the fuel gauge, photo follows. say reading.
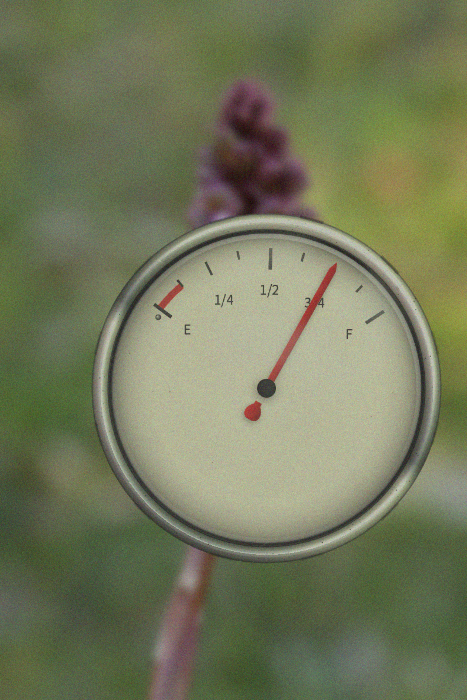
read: 0.75
